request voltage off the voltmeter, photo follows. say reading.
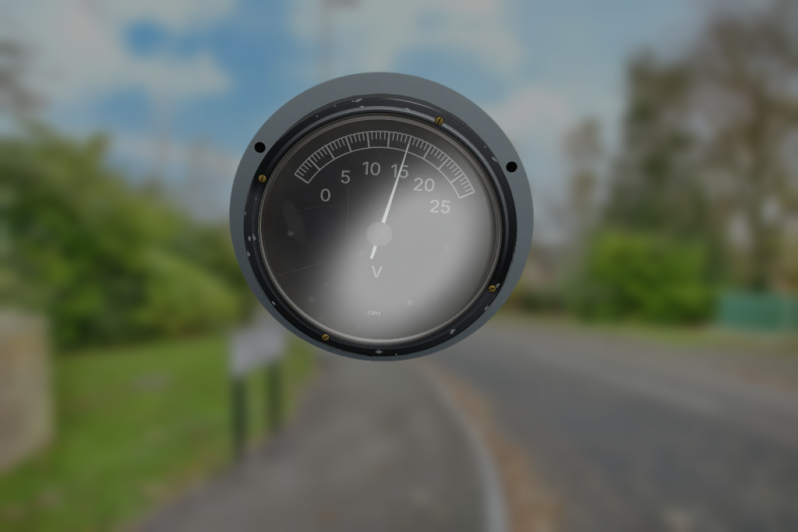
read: 15 V
